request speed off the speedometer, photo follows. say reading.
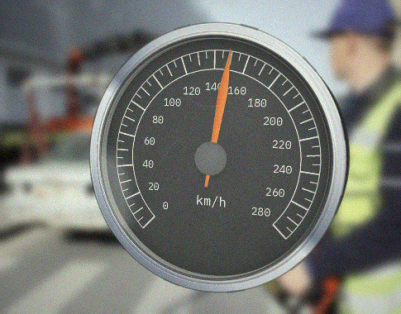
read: 150 km/h
